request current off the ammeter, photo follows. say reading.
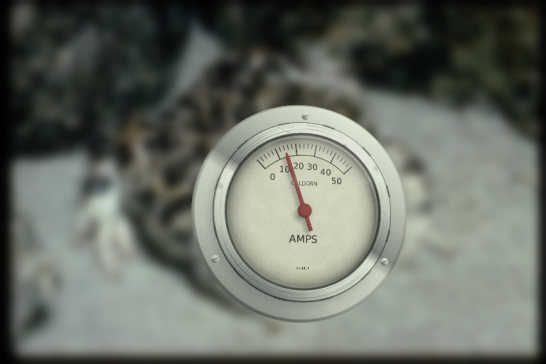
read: 14 A
